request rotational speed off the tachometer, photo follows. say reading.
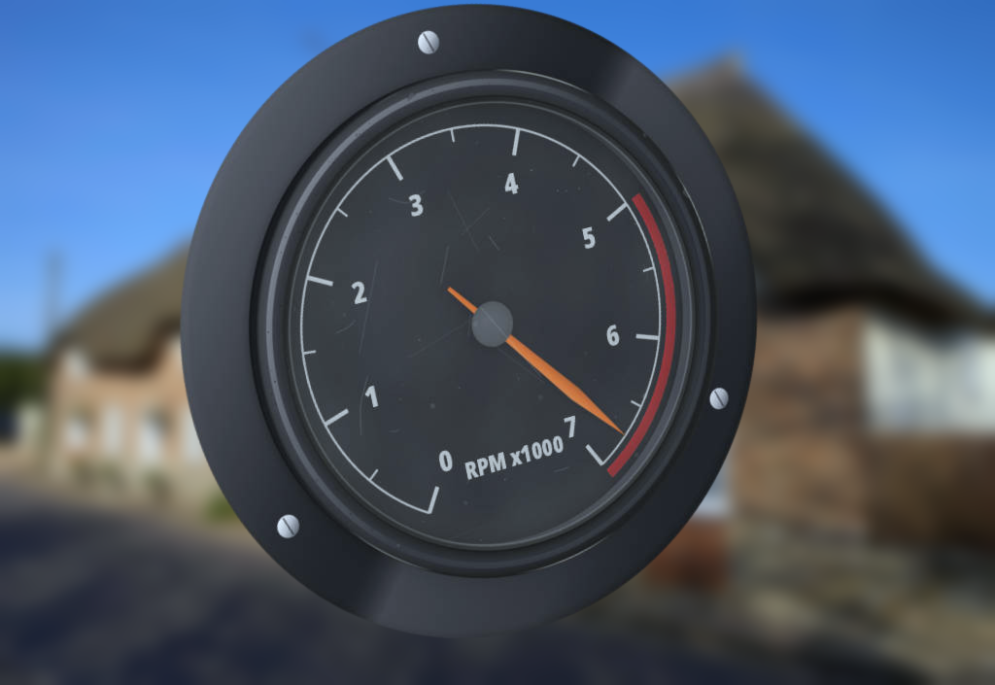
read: 6750 rpm
